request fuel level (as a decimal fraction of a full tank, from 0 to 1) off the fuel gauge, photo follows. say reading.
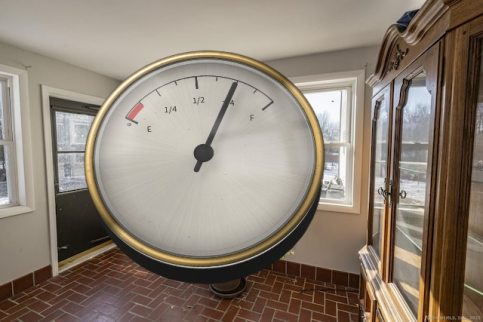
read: 0.75
